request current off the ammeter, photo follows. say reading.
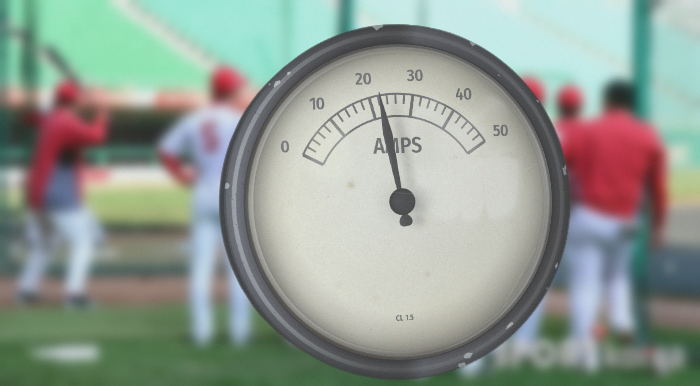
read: 22 A
